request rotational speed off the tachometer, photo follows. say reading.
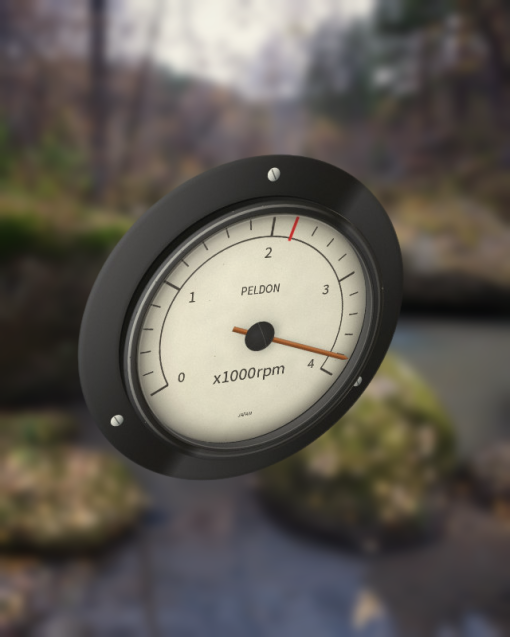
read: 3800 rpm
